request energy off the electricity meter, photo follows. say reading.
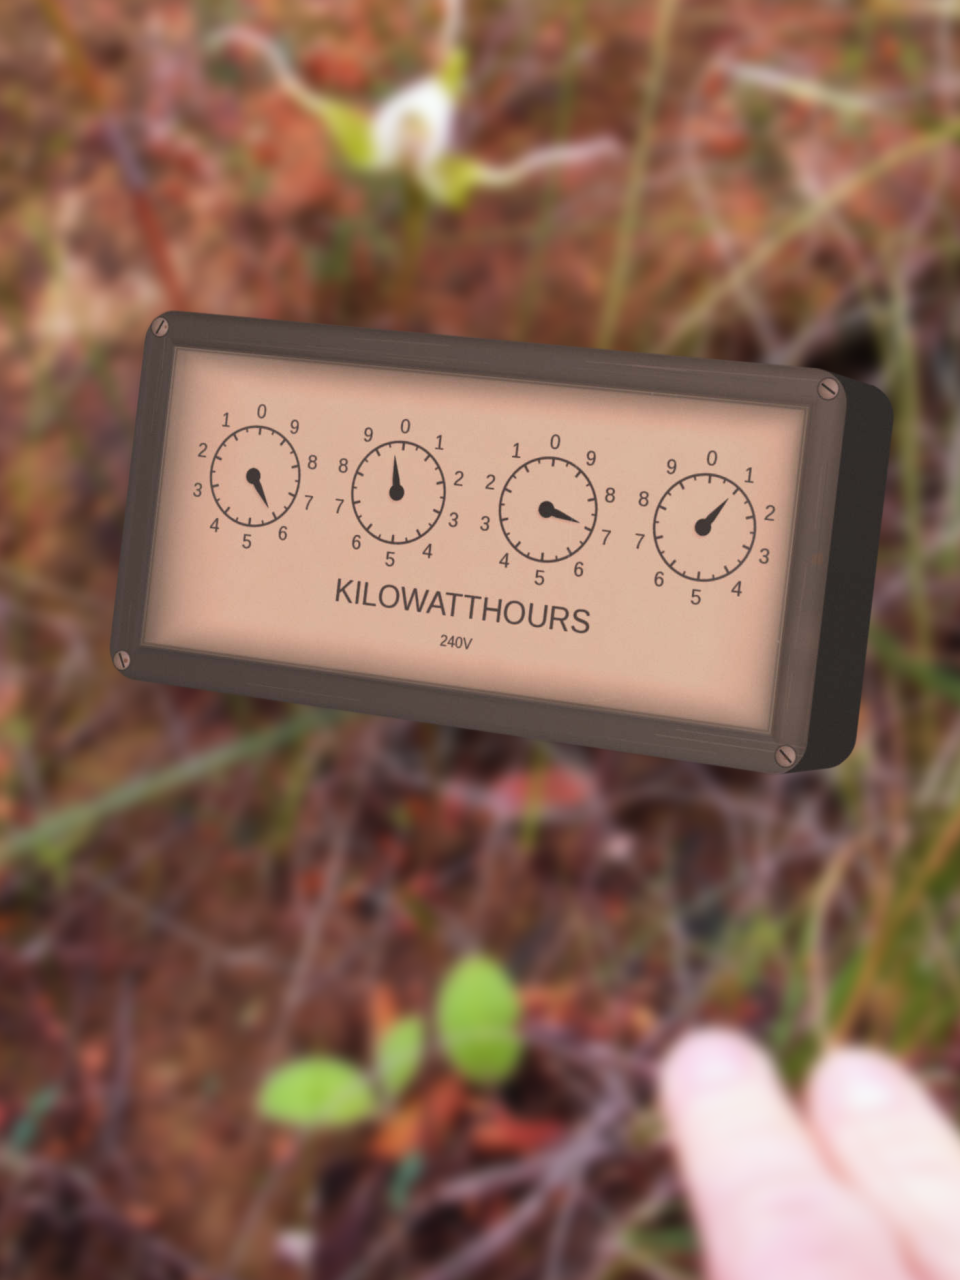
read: 5971 kWh
